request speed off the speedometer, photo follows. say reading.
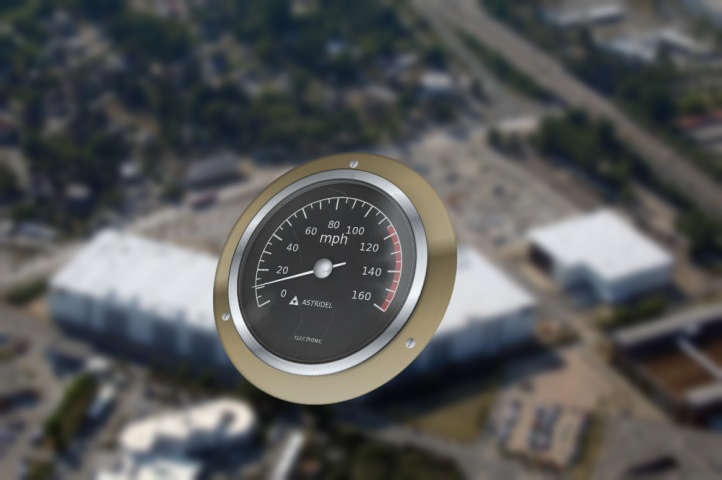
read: 10 mph
